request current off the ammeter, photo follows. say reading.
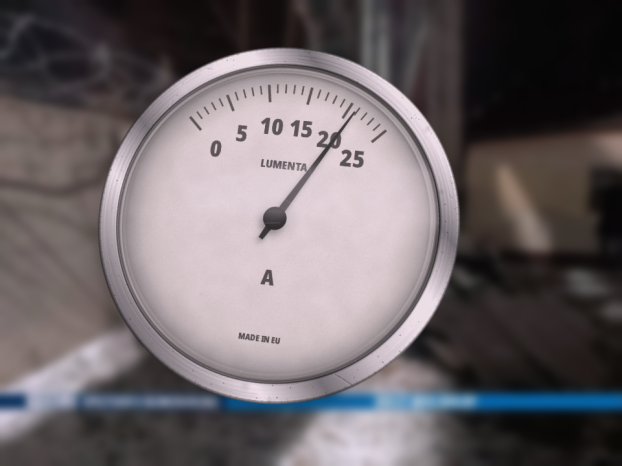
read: 21 A
